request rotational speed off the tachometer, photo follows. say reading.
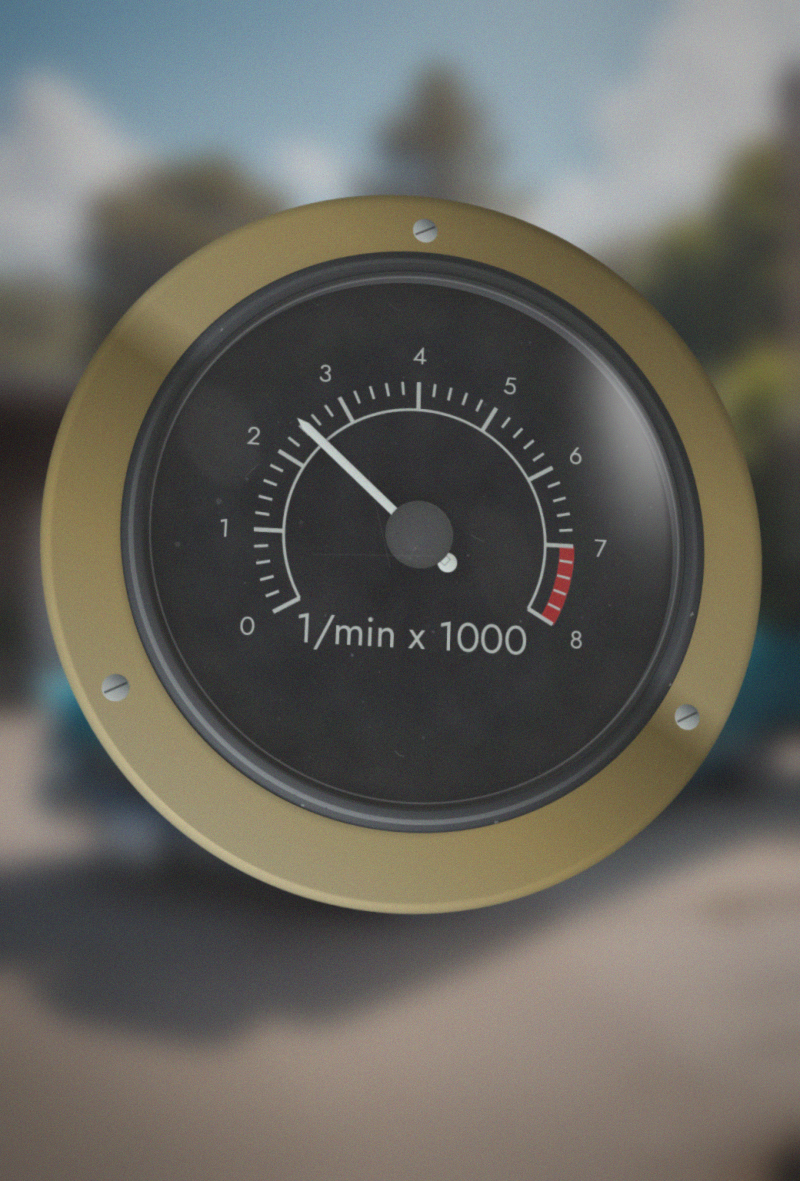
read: 2400 rpm
